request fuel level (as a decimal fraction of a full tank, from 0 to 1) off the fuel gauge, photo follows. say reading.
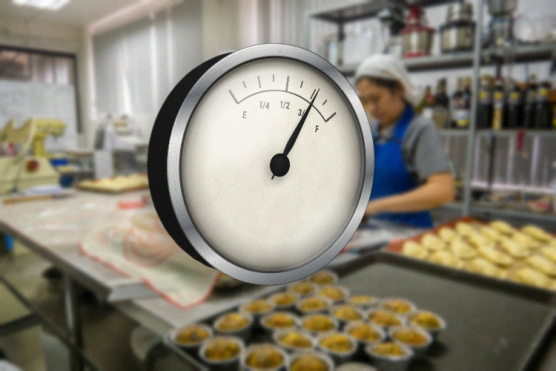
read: 0.75
